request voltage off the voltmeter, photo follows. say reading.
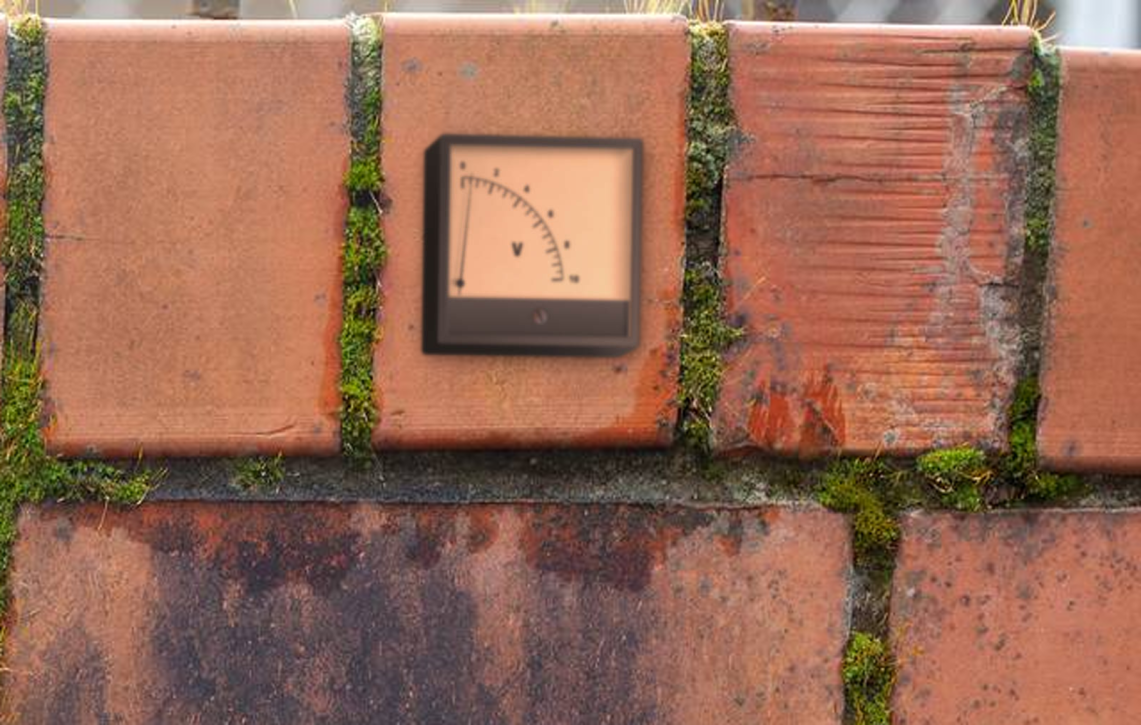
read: 0.5 V
